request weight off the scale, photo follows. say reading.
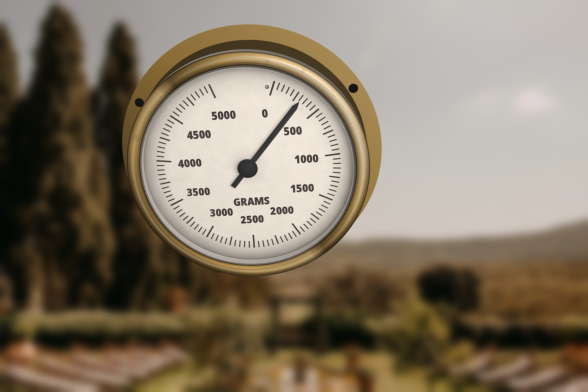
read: 300 g
